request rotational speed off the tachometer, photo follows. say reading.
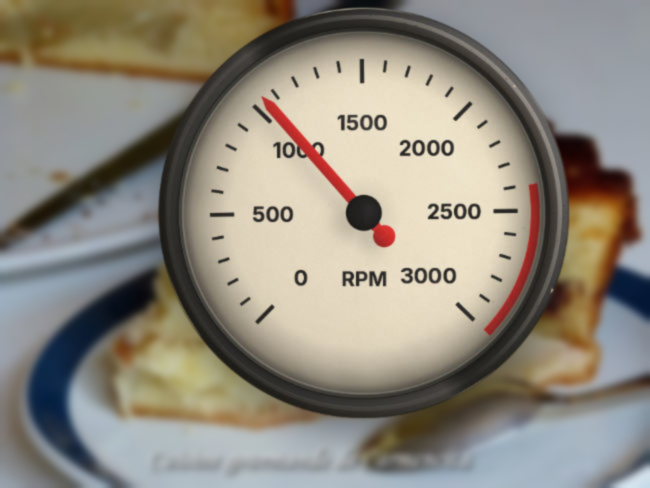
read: 1050 rpm
